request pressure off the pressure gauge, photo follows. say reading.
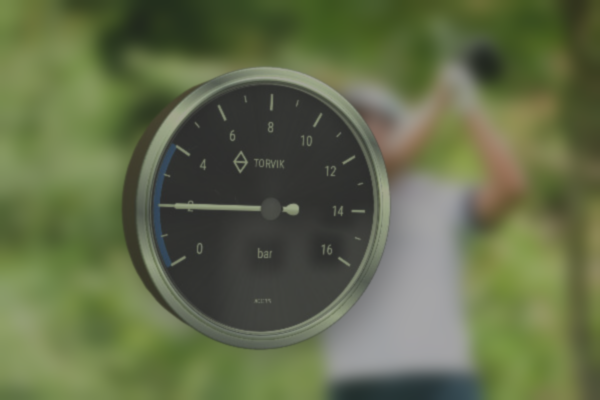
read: 2 bar
